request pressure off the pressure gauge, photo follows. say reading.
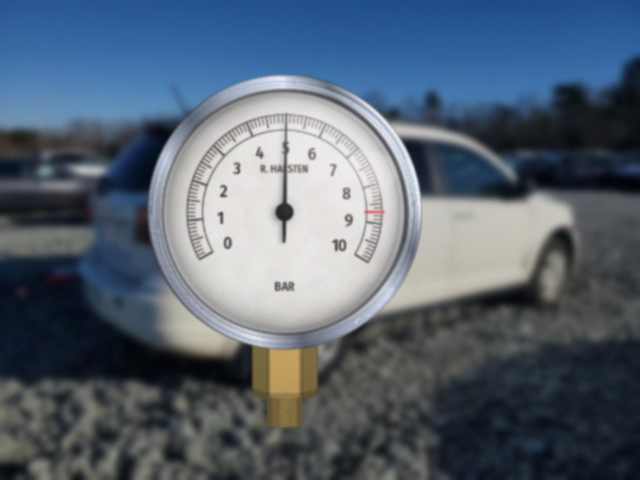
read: 5 bar
